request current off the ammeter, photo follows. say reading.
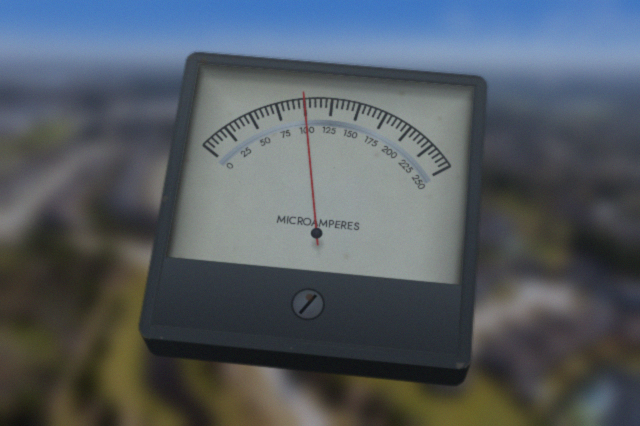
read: 100 µA
